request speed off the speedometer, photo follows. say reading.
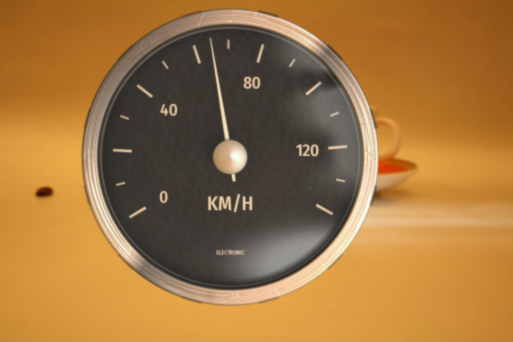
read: 65 km/h
